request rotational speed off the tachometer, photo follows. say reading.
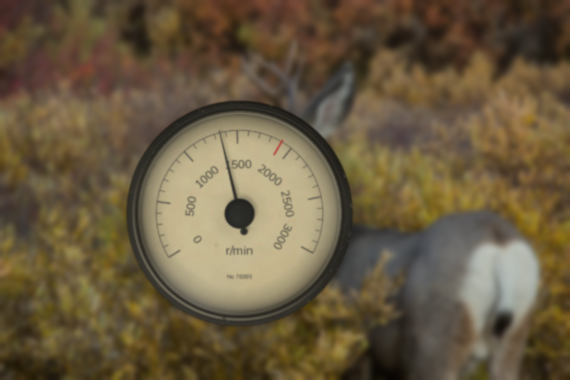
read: 1350 rpm
